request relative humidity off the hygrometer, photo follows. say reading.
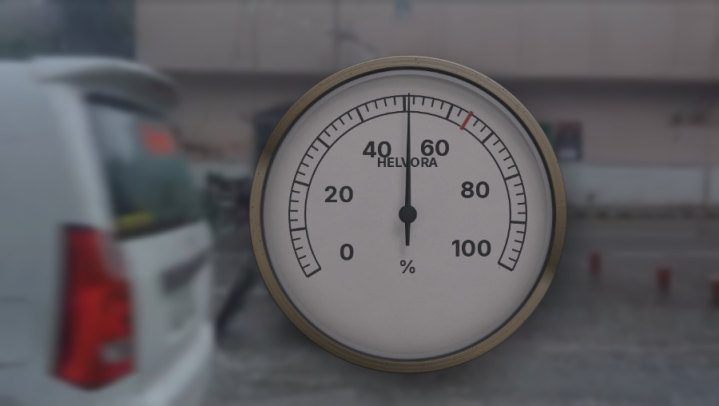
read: 51 %
